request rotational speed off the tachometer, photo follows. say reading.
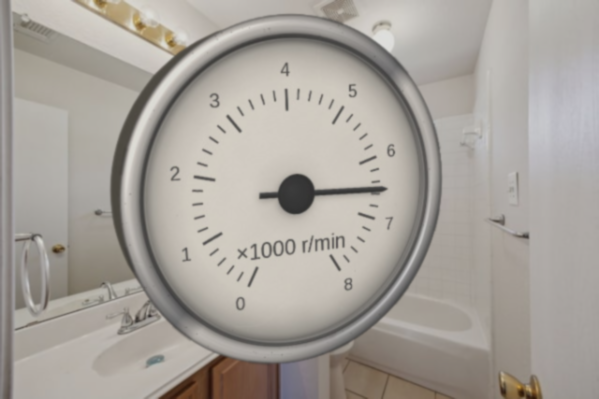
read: 6500 rpm
